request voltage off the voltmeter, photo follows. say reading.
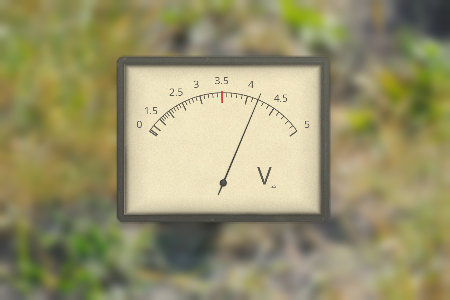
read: 4.2 V
